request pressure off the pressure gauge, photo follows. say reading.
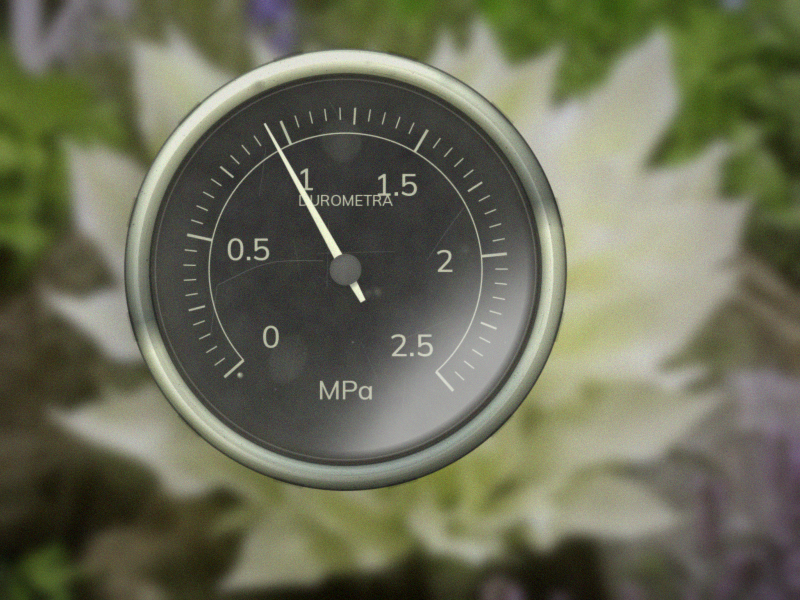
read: 0.95 MPa
